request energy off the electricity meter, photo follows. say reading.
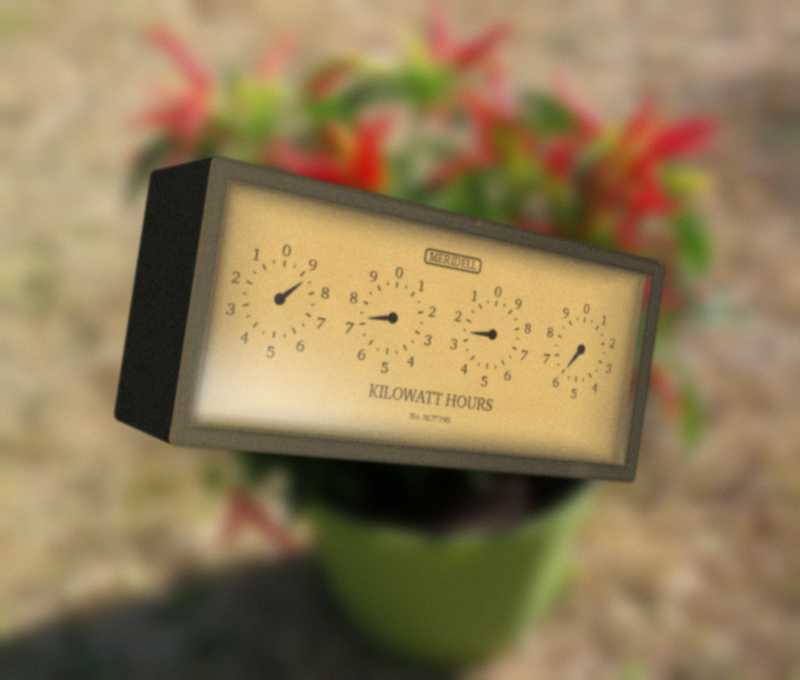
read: 8726 kWh
